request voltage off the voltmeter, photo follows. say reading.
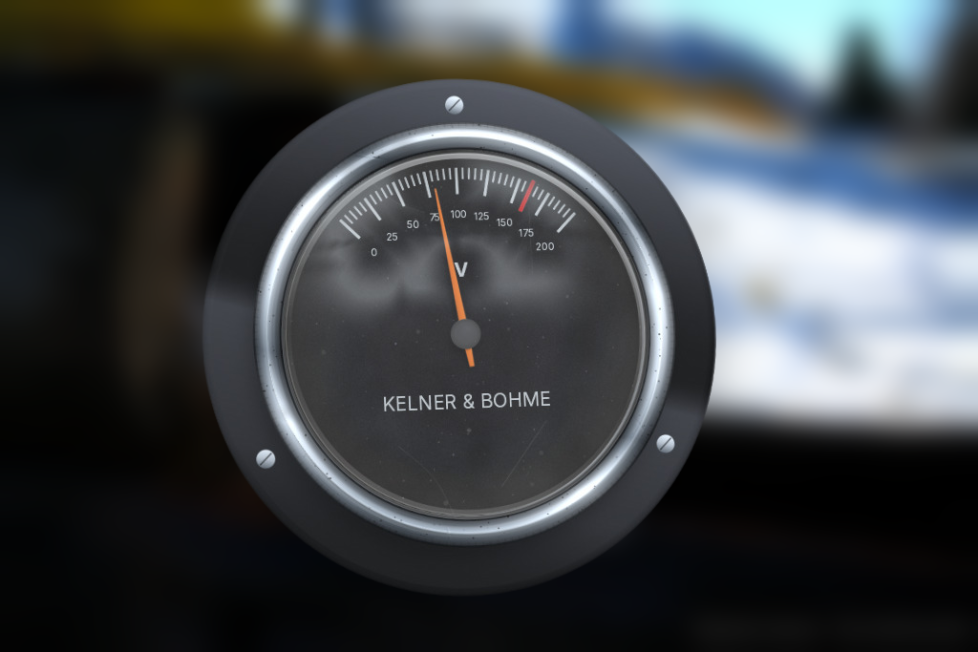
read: 80 V
